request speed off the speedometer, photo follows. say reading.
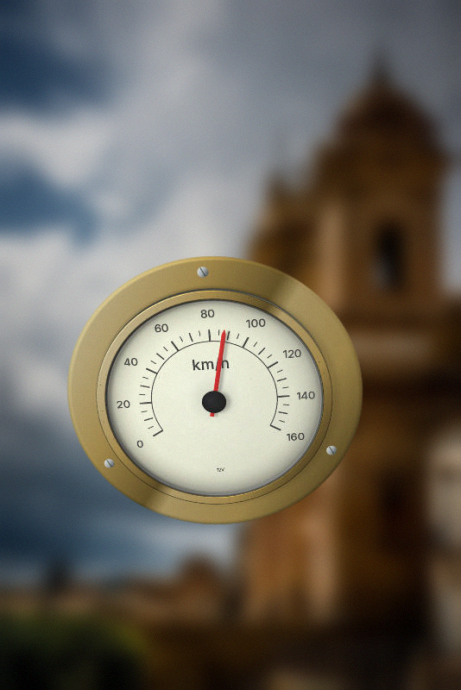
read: 87.5 km/h
